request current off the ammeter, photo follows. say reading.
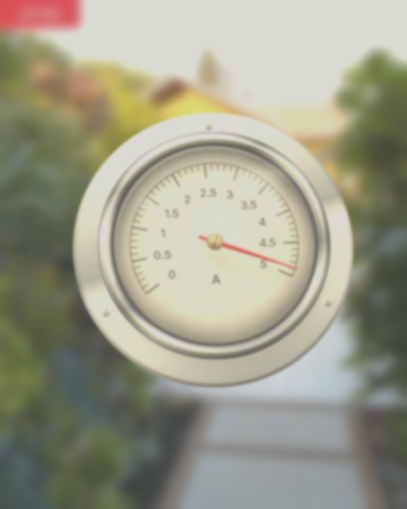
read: 4.9 A
